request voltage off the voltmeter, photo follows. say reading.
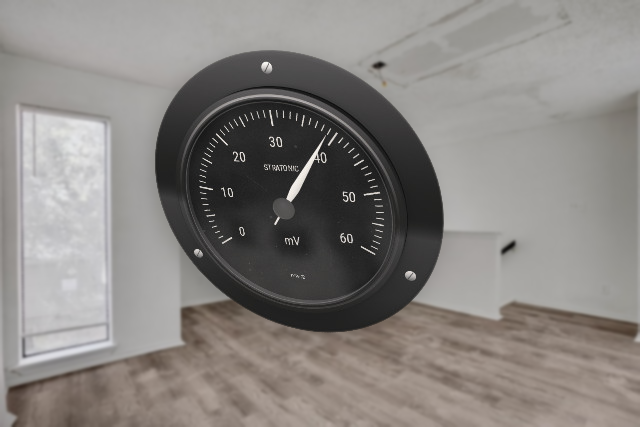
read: 39 mV
